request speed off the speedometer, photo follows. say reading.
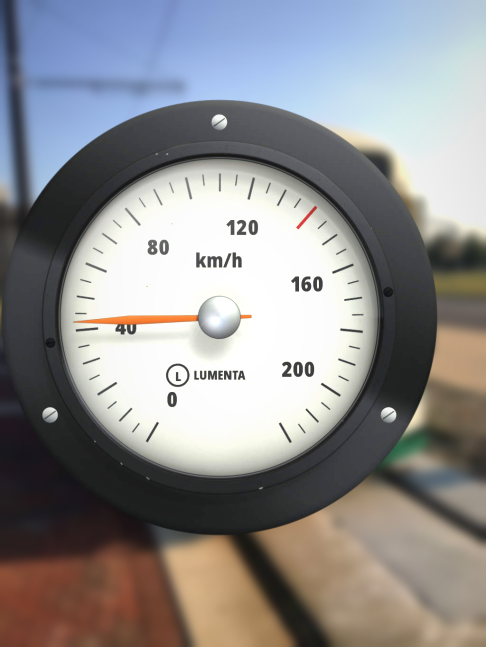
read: 42.5 km/h
